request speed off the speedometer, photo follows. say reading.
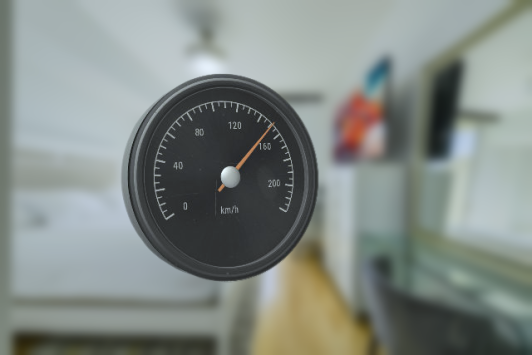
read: 150 km/h
